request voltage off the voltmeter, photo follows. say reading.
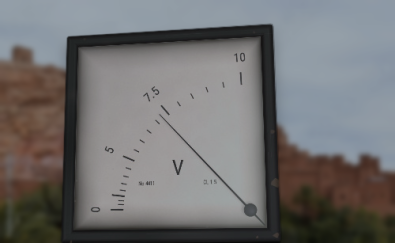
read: 7.25 V
